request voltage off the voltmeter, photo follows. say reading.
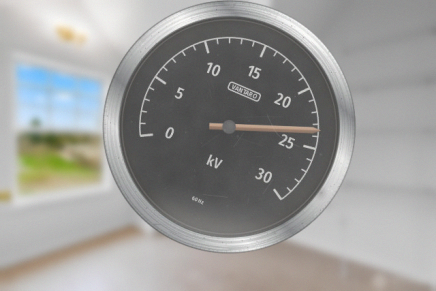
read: 23.5 kV
